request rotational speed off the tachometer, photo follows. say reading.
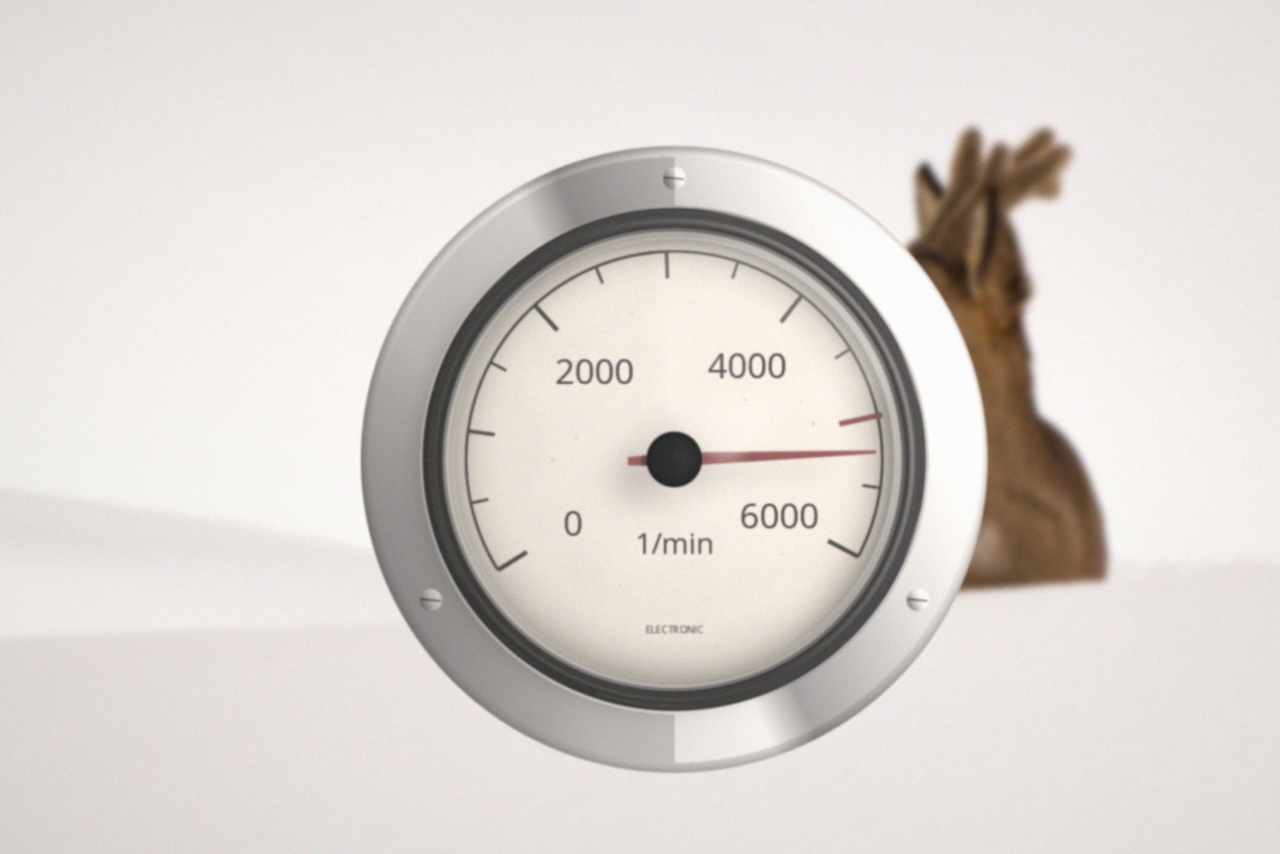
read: 5250 rpm
